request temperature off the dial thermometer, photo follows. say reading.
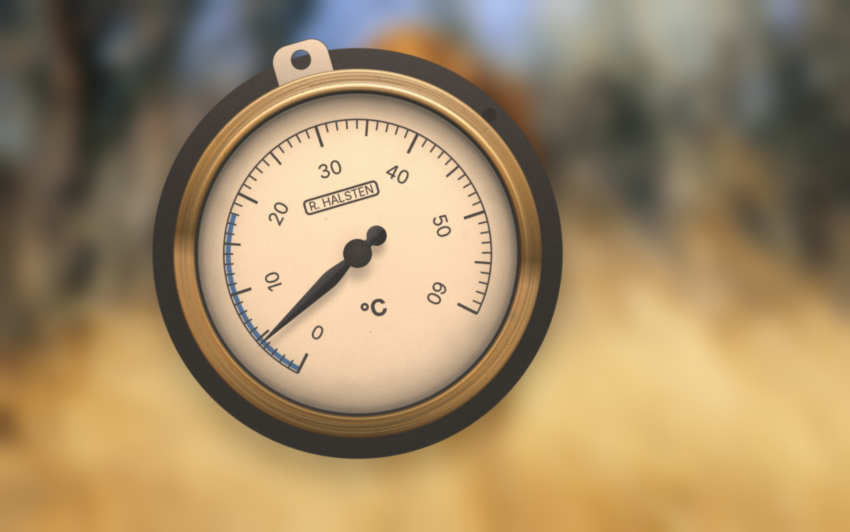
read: 4.5 °C
